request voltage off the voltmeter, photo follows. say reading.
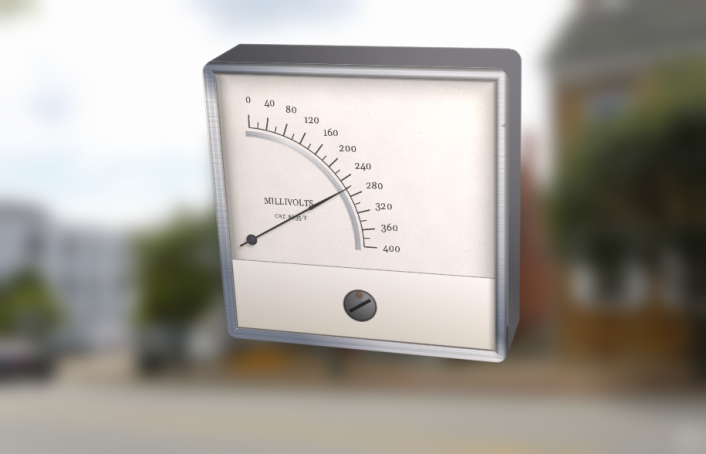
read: 260 mV
